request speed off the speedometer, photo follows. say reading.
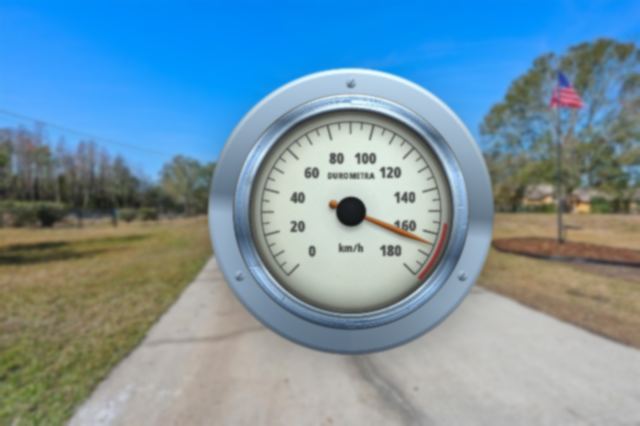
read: 165 km/h
